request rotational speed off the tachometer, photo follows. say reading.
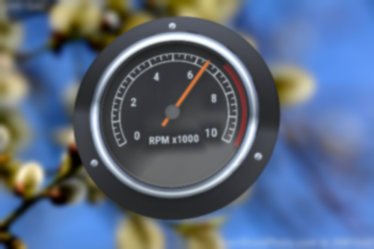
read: 6500 rpm
